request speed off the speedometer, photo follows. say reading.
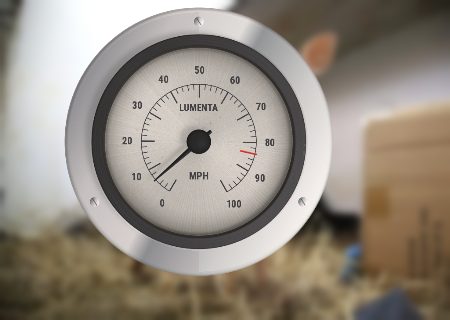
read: 6 mph
